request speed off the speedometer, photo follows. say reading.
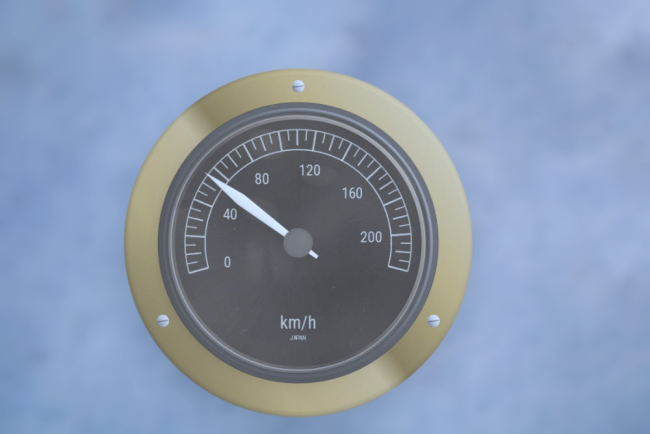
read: 55 km/h
